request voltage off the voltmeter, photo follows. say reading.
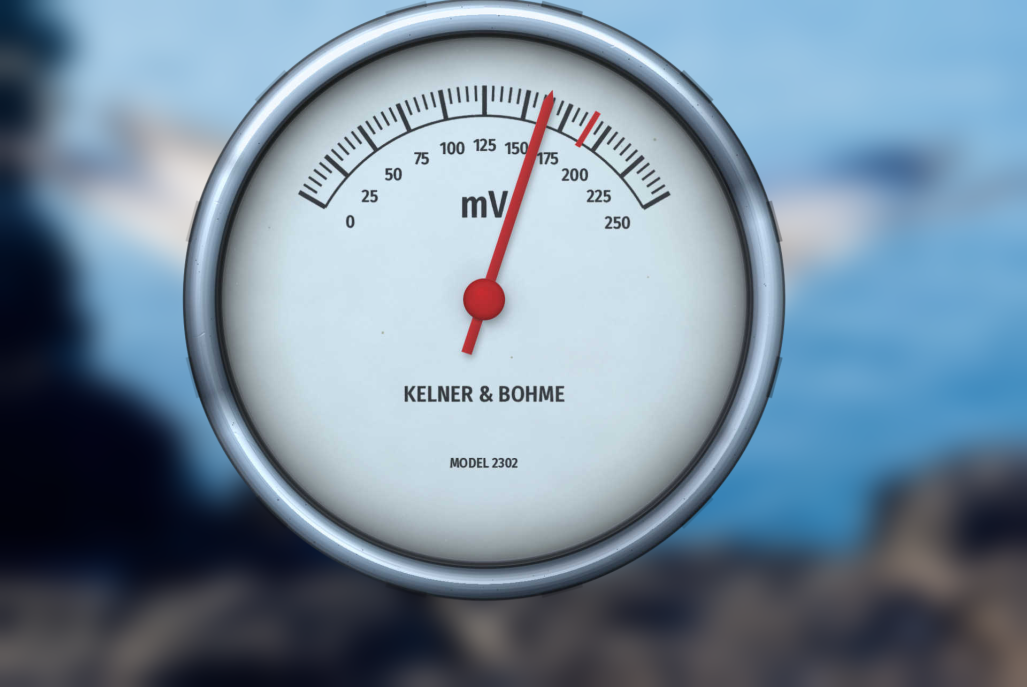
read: 162.5 mV
